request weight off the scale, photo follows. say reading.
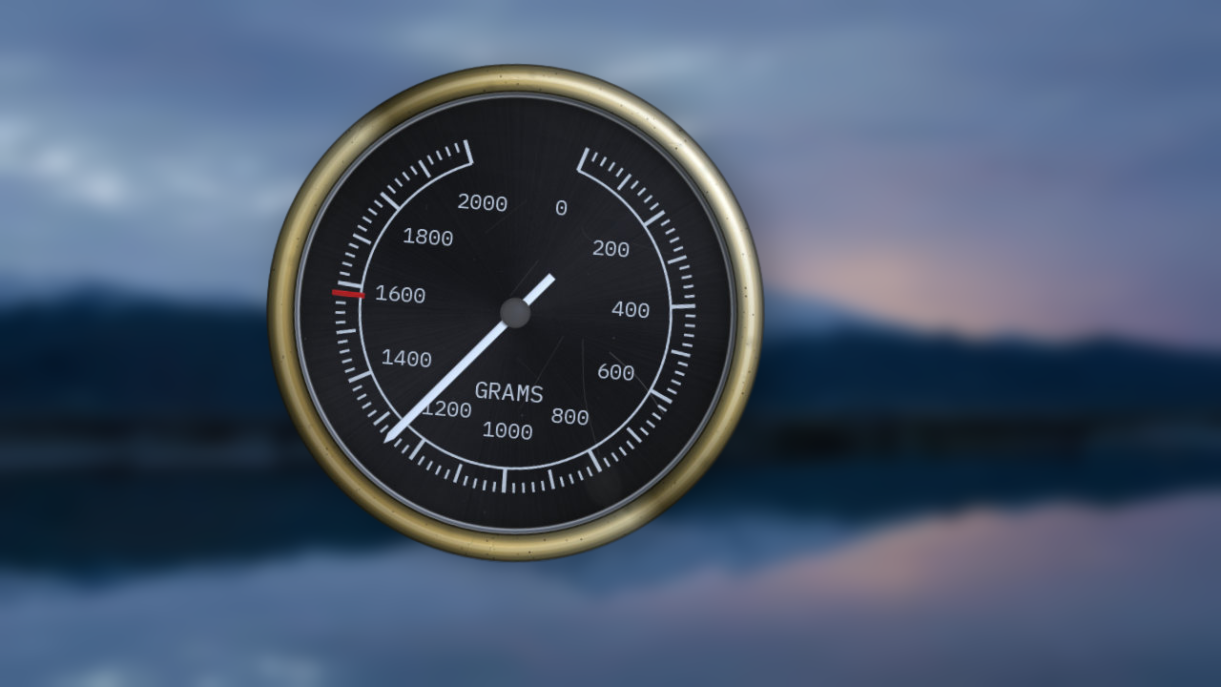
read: 1260 g
